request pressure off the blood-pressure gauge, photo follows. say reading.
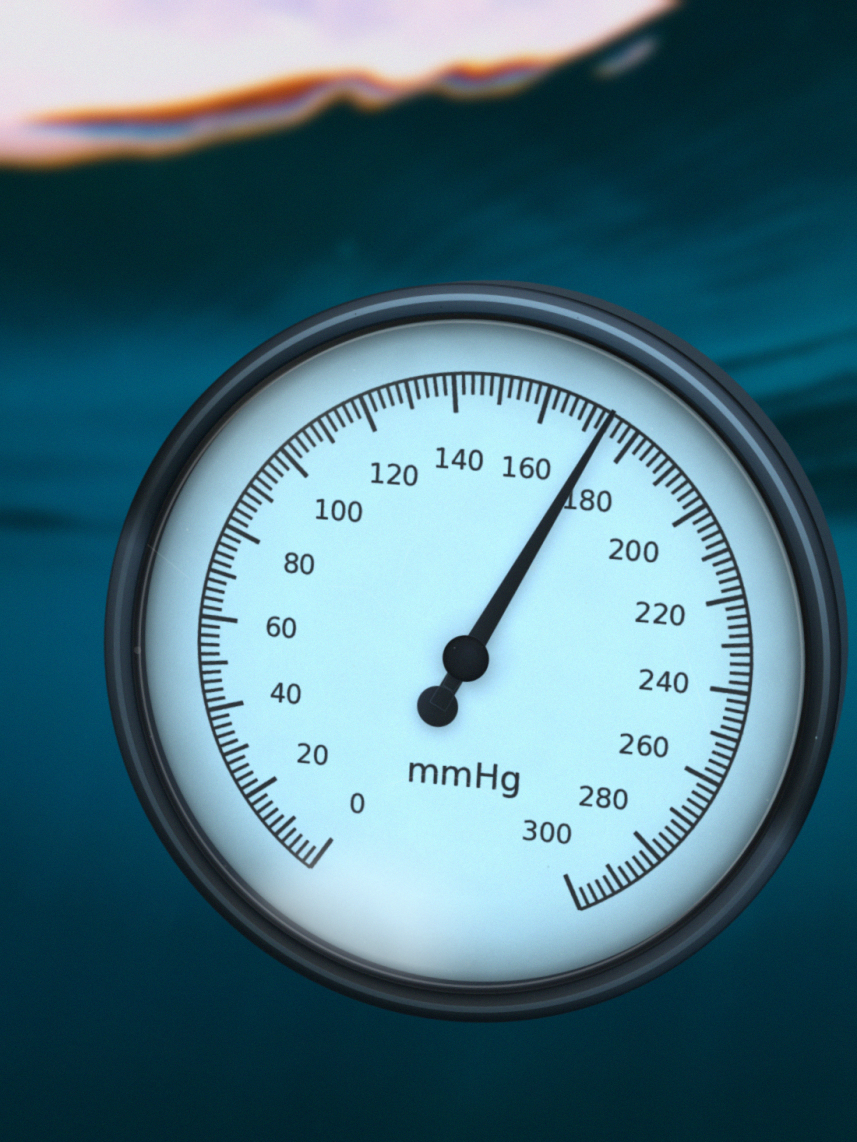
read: 174 mmHg
